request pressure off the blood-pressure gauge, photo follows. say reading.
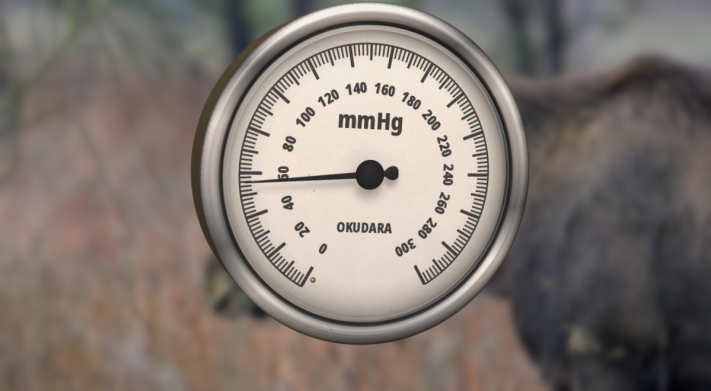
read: 56 mmHg
